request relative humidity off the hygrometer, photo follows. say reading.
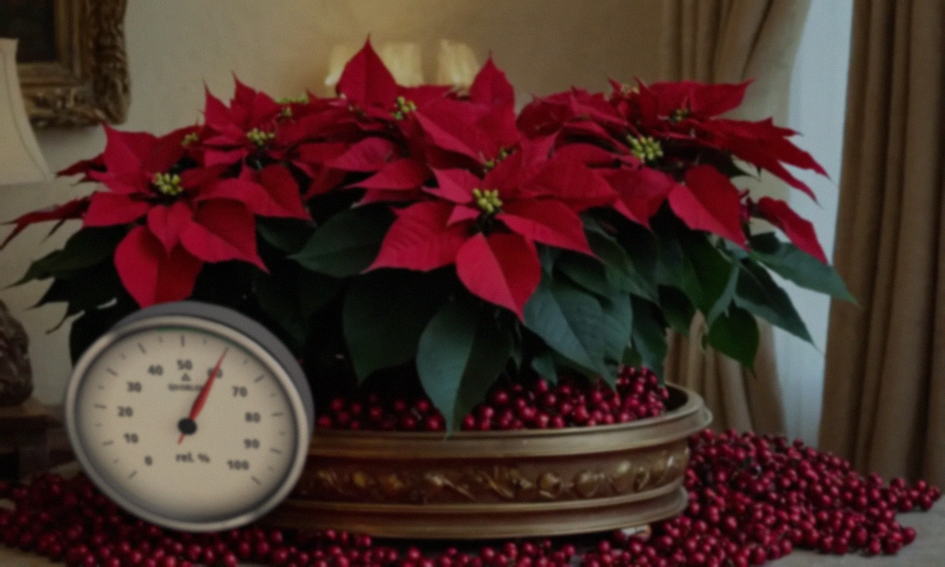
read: 60 %
